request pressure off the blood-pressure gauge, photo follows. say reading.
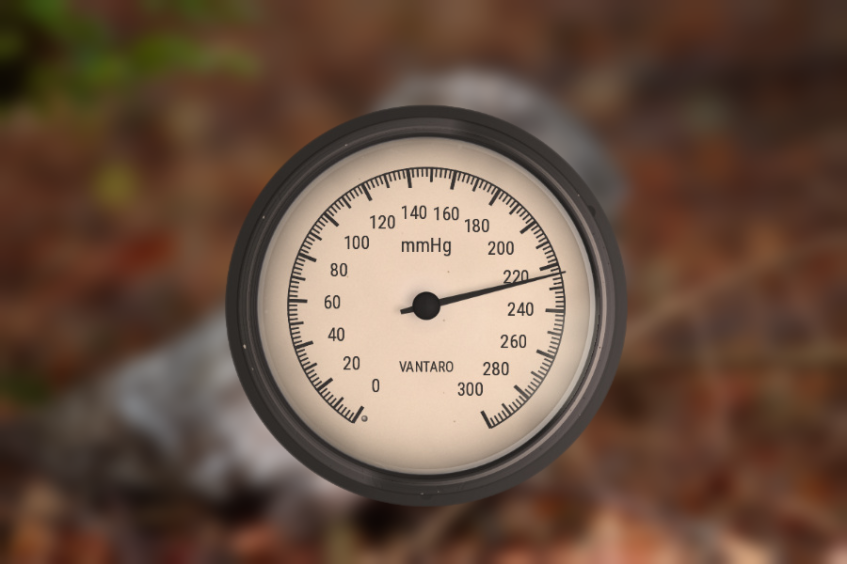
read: 224 mmHg
